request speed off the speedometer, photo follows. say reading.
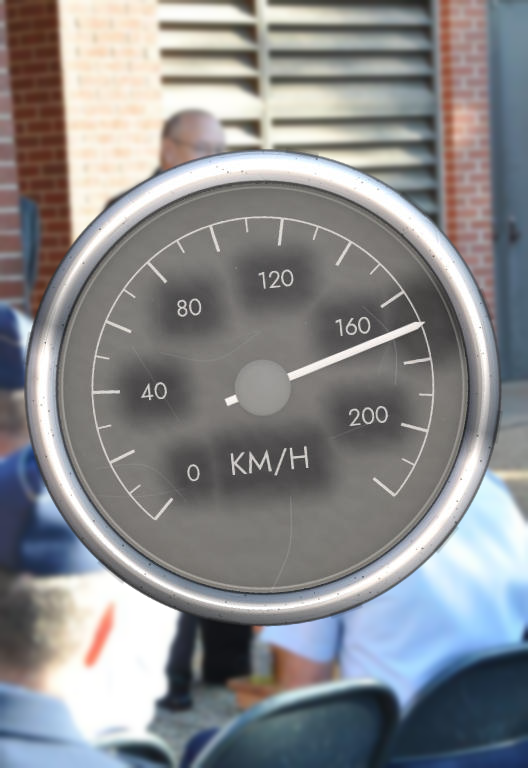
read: 170 km/h
